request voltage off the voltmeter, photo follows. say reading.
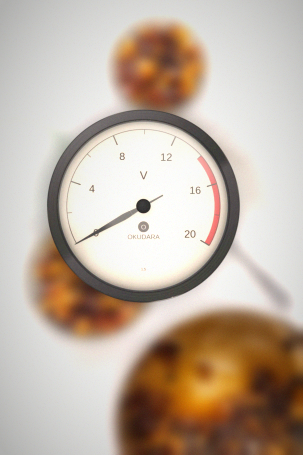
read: 0 V
